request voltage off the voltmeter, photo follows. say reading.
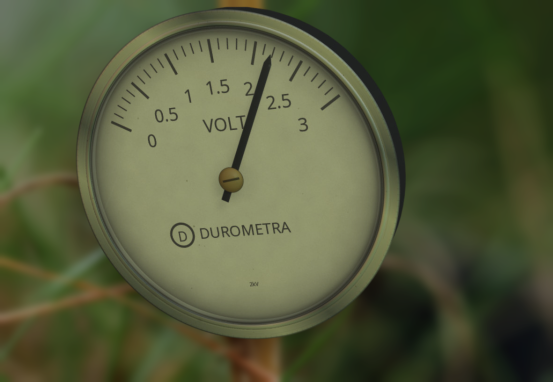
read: 2.2 V
